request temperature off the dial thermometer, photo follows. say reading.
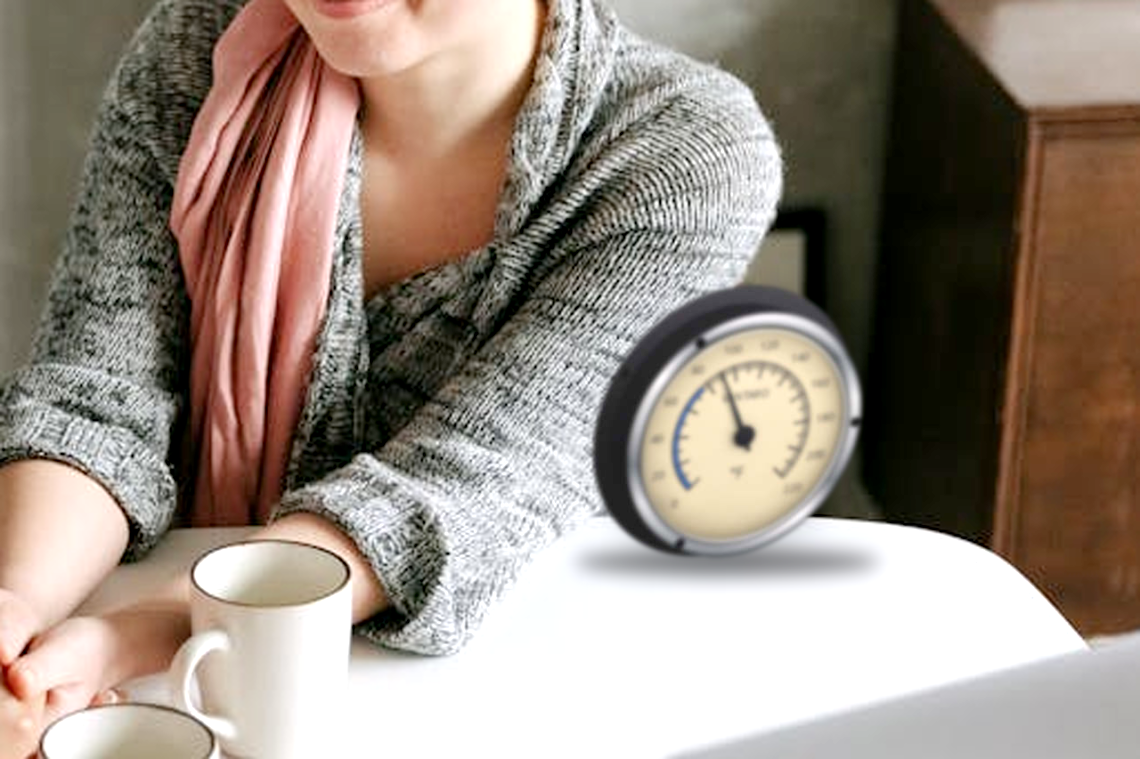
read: 90 °F
